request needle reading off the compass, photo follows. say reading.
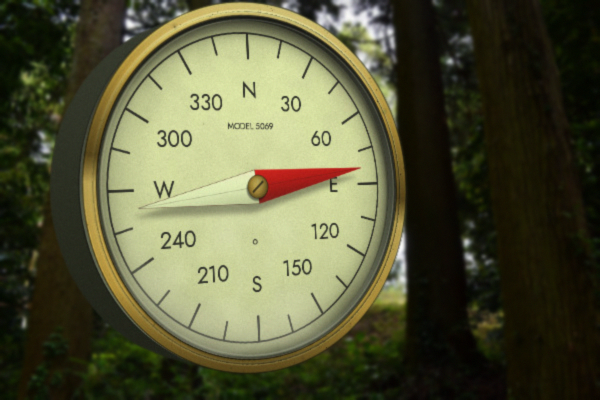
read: 82.5 °
